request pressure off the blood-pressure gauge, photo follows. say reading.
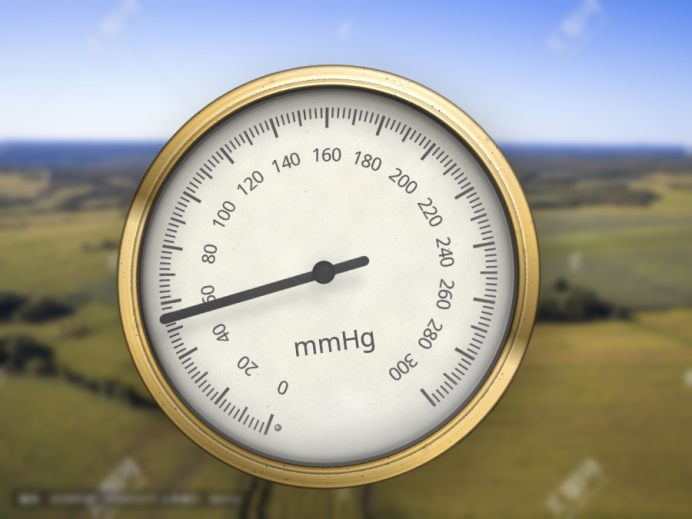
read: 54 mmHg
